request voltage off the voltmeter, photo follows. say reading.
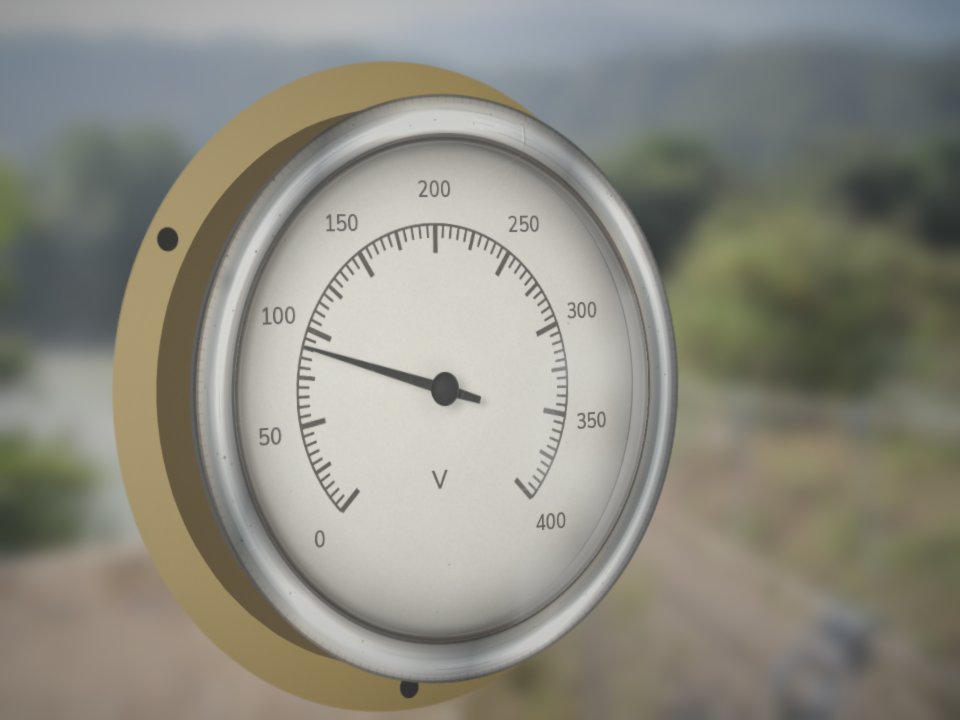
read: 90 V
